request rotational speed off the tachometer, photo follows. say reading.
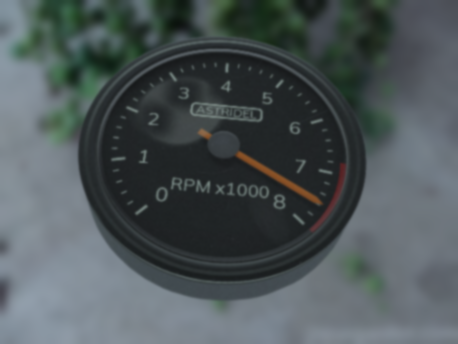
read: 7600 rpm
